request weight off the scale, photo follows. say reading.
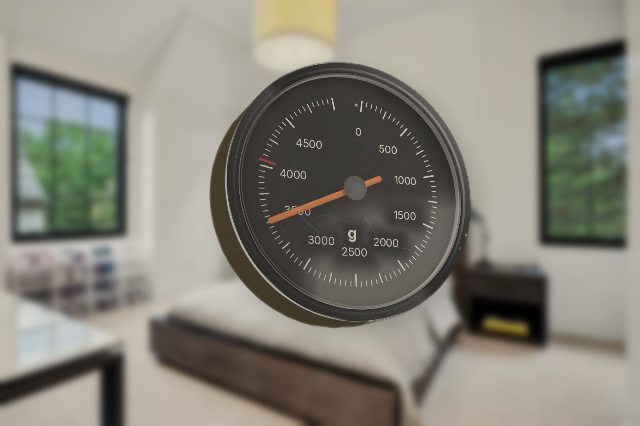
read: 3500 g
